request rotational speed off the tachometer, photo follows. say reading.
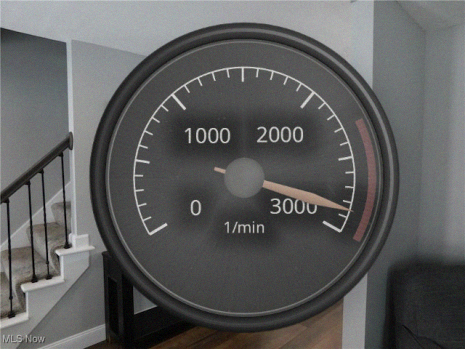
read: 2850 rpm
